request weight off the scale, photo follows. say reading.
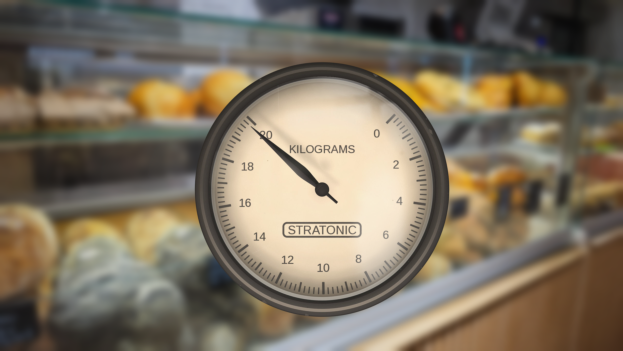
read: 19.8 kg
